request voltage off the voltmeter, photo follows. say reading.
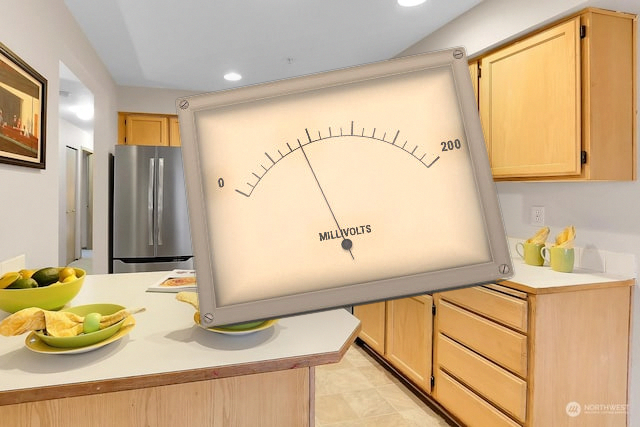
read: 70 mV
